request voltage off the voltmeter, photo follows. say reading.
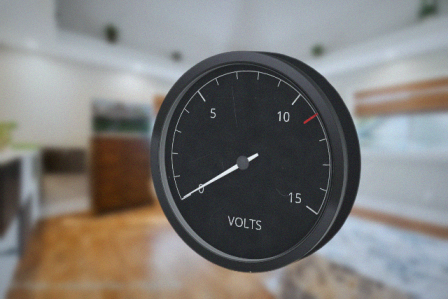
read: 0 V
